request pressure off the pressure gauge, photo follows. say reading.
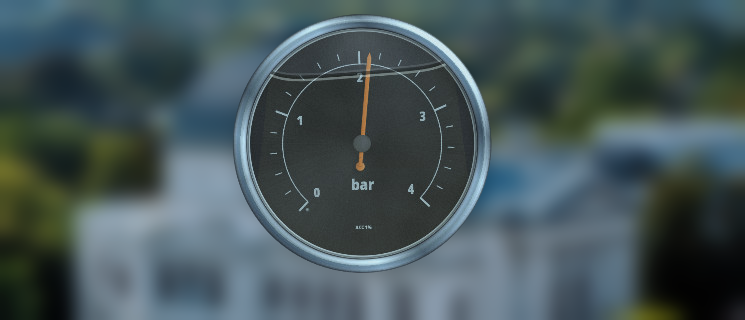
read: 2.1 bar
